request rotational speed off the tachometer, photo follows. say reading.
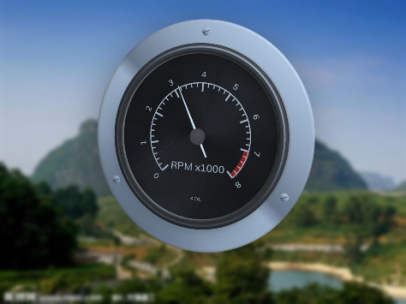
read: 3200 rpm
